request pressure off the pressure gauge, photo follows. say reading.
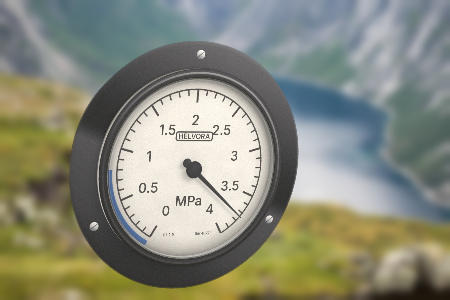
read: 3.75 MPa
